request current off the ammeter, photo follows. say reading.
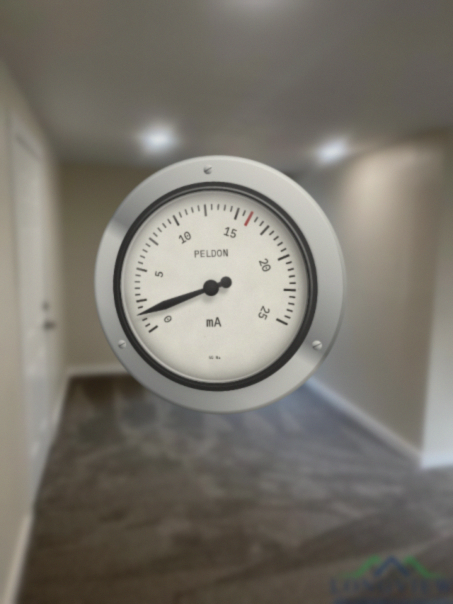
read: 1.5 mA
